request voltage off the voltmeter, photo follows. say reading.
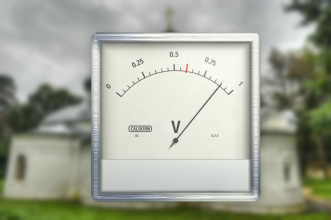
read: 0.9 V
